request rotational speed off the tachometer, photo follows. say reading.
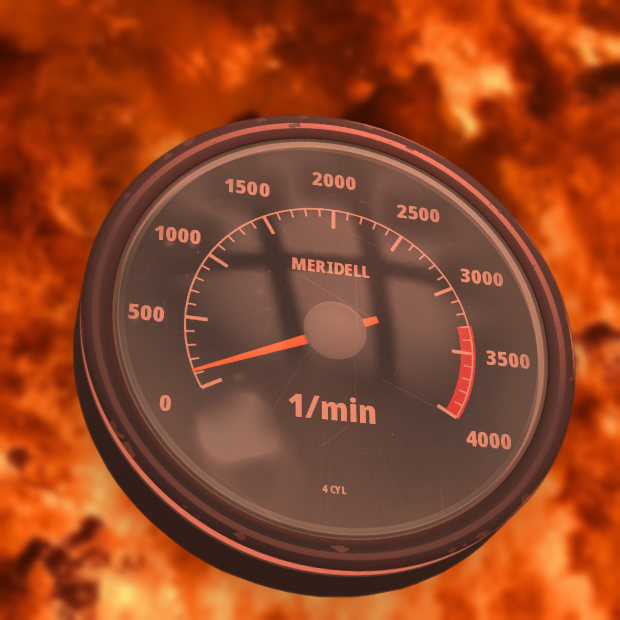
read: 100 rpm
